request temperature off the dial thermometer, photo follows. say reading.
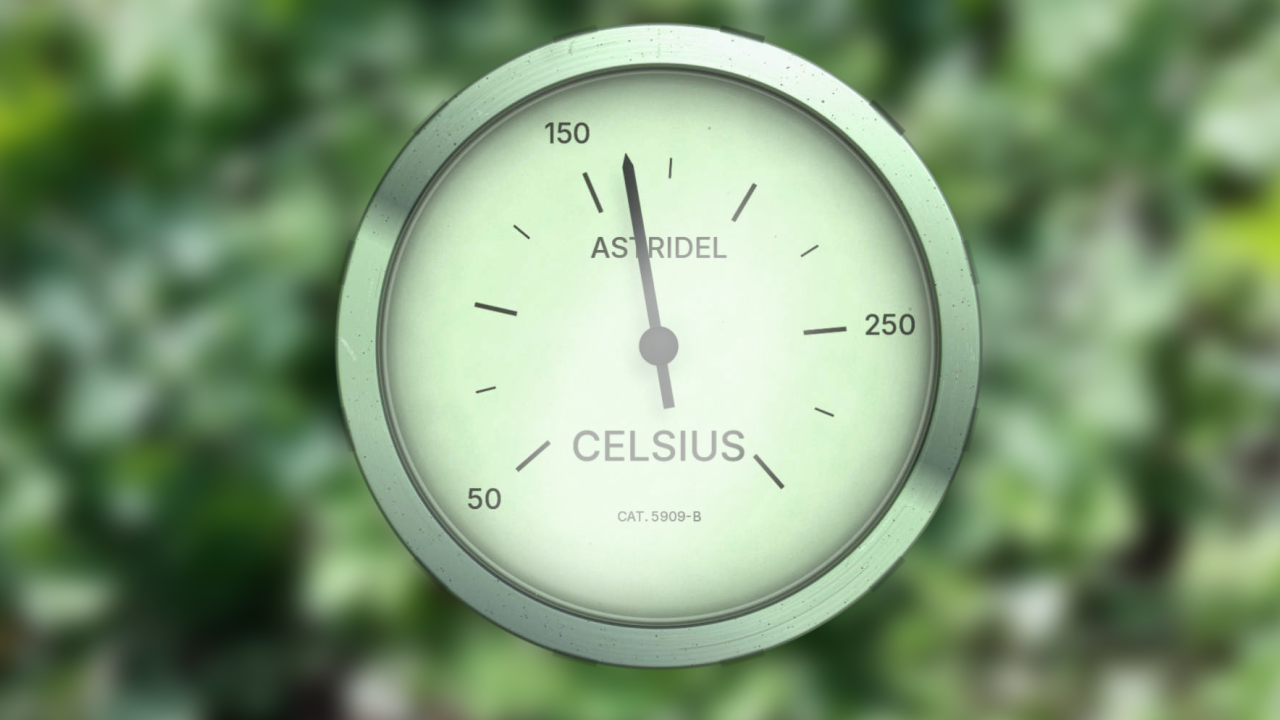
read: 162.5 °C
